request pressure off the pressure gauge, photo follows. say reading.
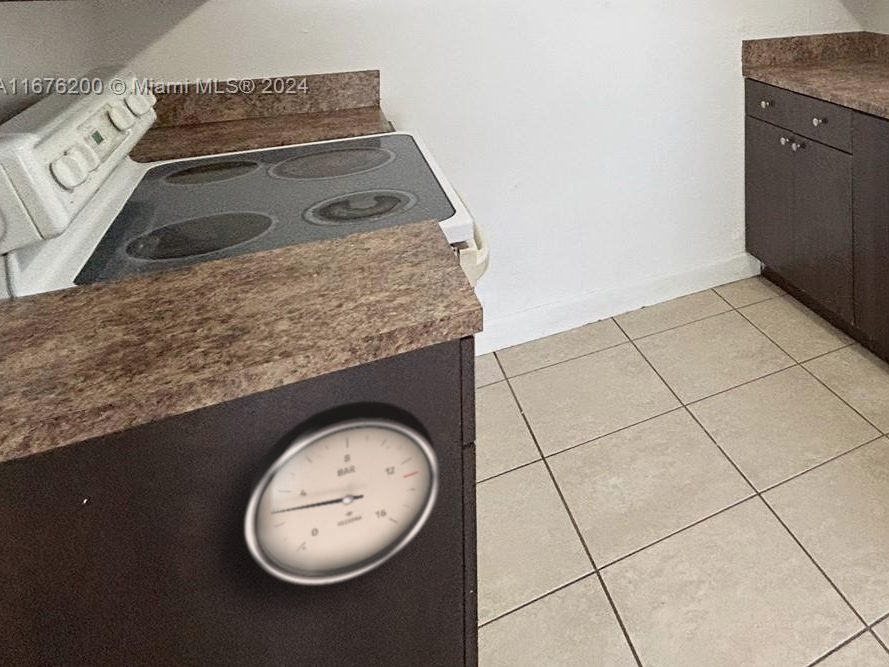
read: 3 bar
